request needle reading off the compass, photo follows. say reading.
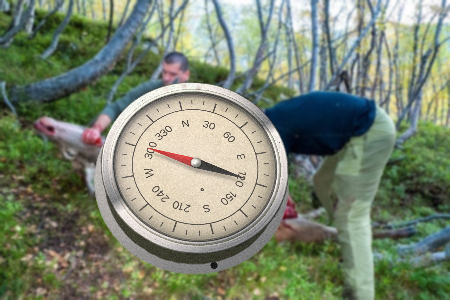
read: 300 °
